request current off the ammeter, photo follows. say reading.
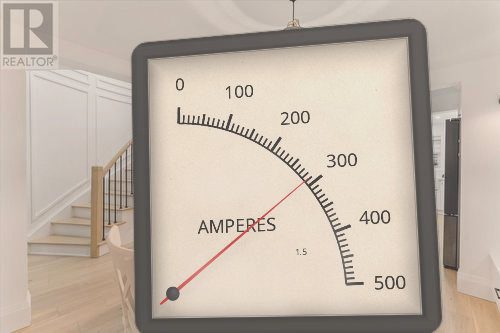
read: 290 A
